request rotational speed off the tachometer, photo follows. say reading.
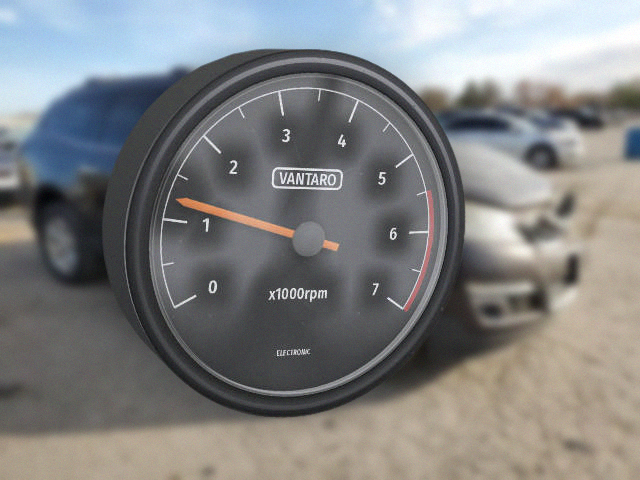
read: 1250 rpm
